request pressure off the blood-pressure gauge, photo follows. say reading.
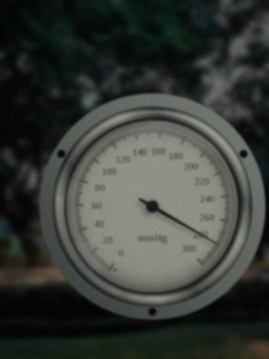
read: 280 mmHg
